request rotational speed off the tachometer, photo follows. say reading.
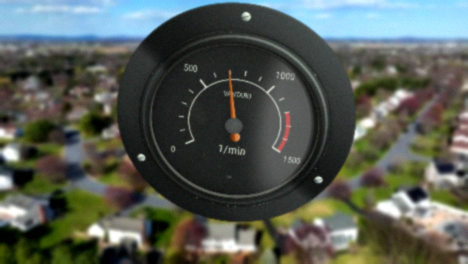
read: 700 rpm
